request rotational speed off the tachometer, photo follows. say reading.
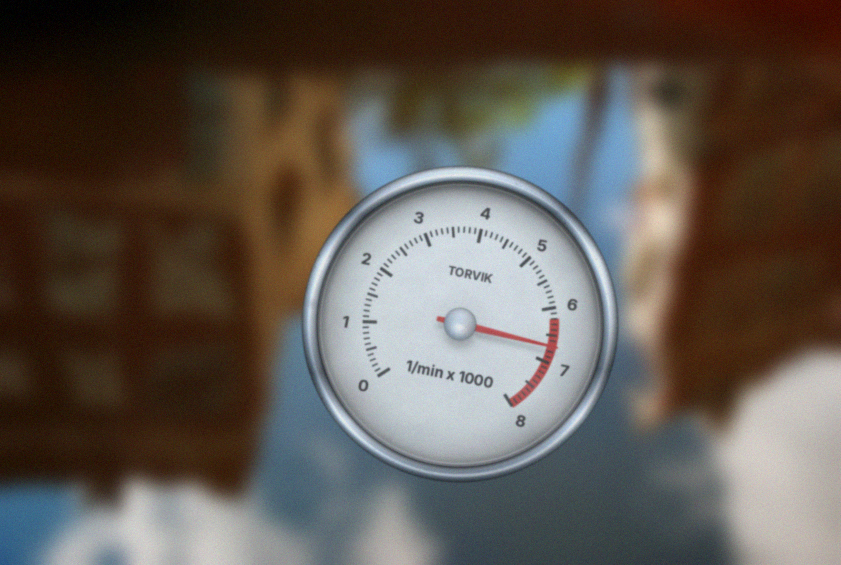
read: 6700 rpm
